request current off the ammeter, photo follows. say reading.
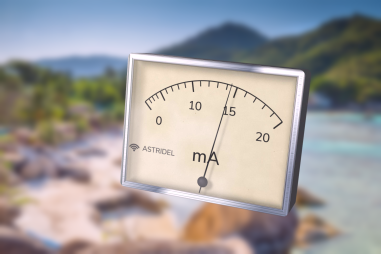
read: 14.5 mA
